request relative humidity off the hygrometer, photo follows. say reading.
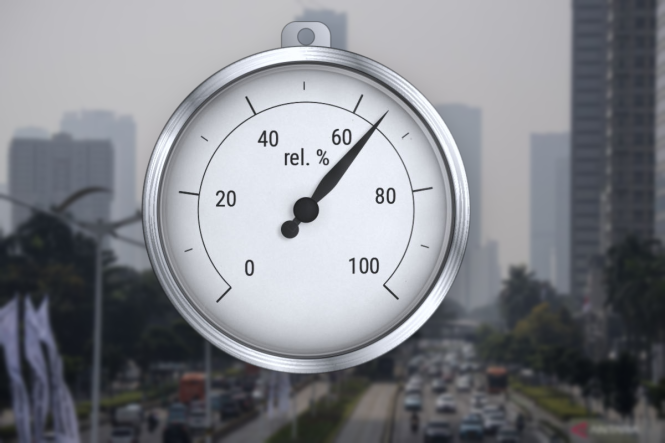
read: 65 %
